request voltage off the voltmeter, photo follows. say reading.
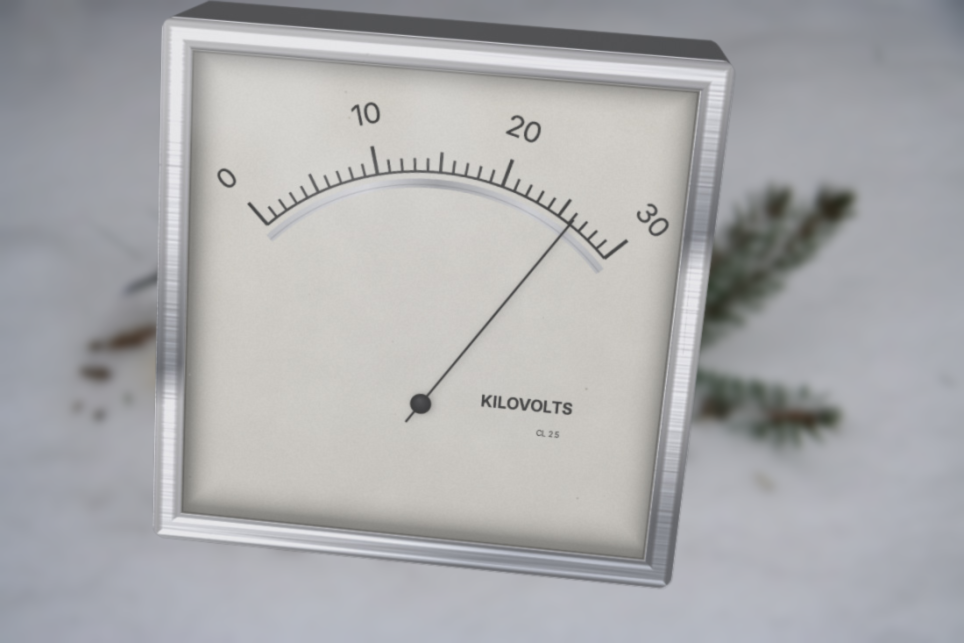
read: 26 kV
